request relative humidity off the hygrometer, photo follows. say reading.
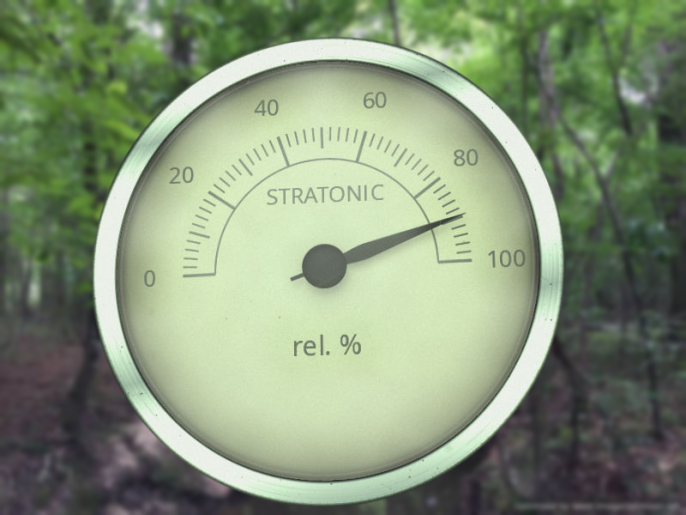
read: 90 %
